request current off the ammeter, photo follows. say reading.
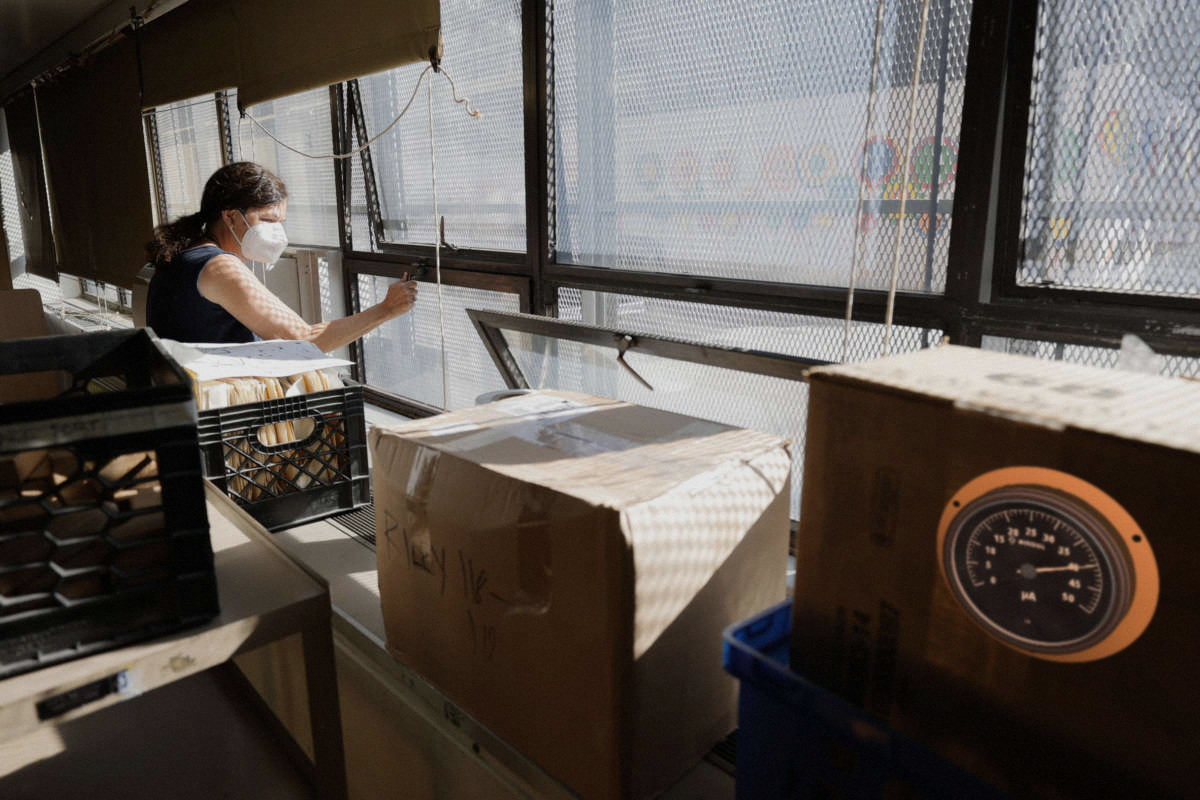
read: 40 µA
